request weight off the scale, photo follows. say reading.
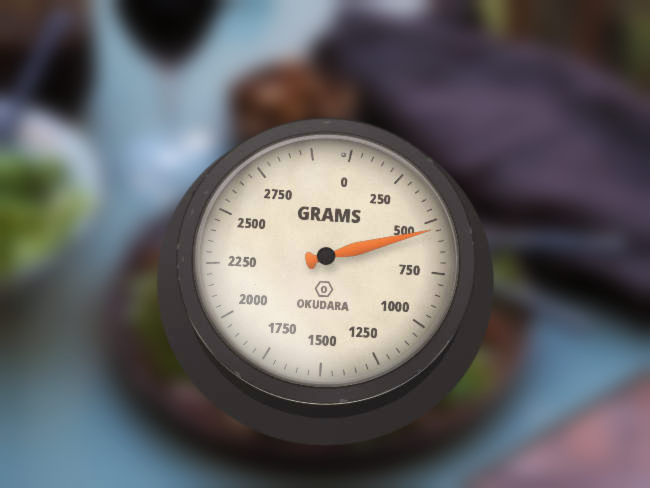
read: 550 g
